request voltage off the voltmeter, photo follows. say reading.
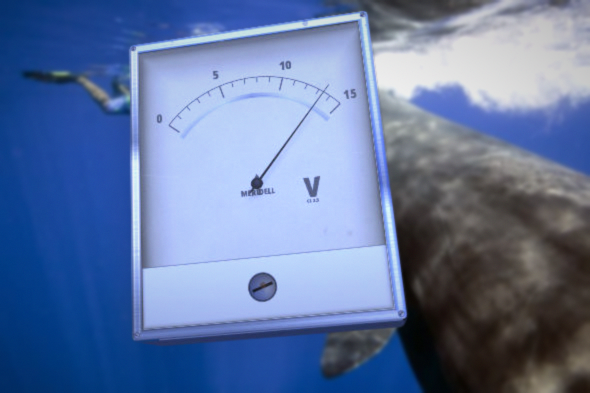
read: 13.5 V
